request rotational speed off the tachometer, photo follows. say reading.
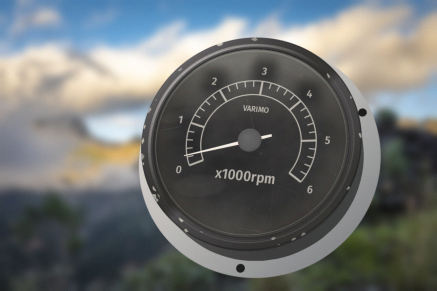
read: 200 rpm
